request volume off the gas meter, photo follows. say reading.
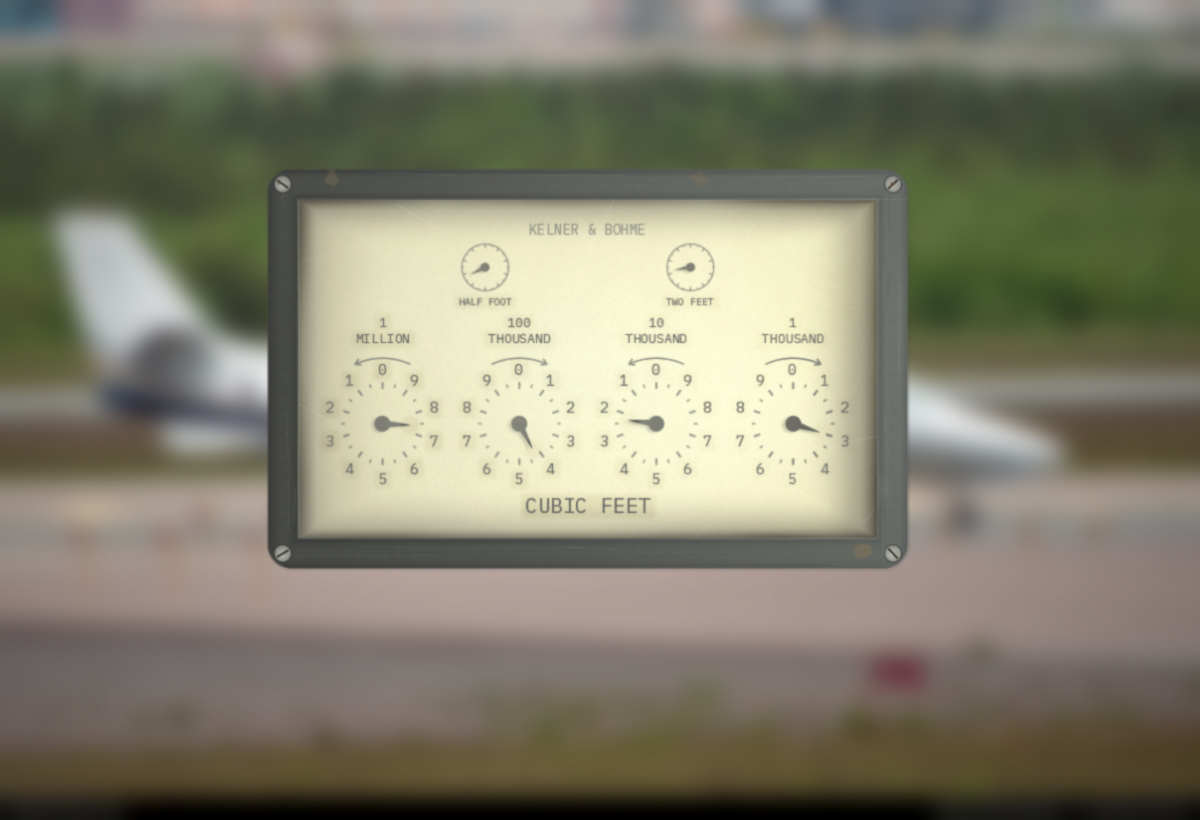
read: 742300 ft³
